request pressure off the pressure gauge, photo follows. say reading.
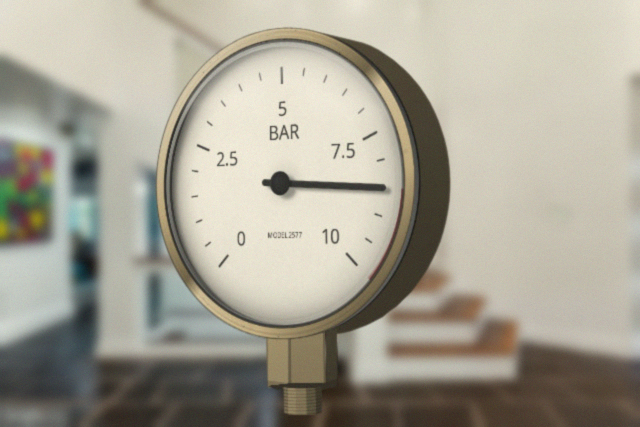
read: 8.5 bar
